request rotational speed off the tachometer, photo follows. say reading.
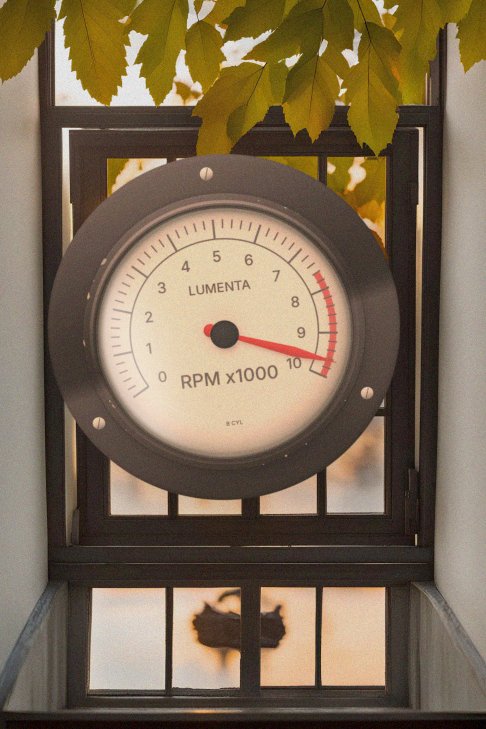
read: 9600 rpm
